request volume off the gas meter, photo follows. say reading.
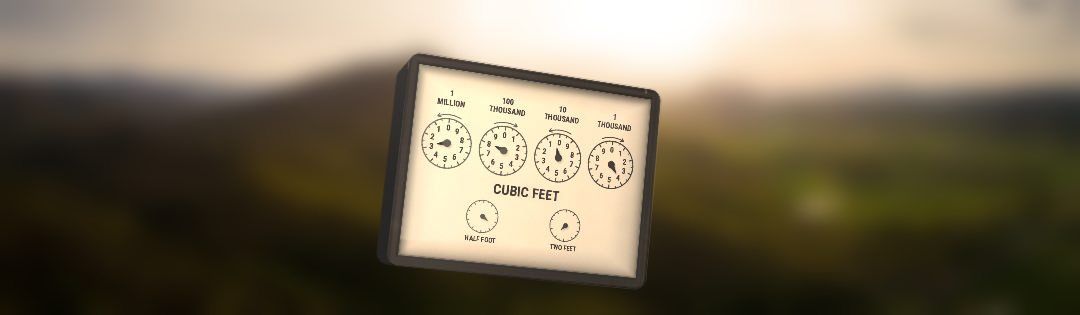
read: 280400 ft³
